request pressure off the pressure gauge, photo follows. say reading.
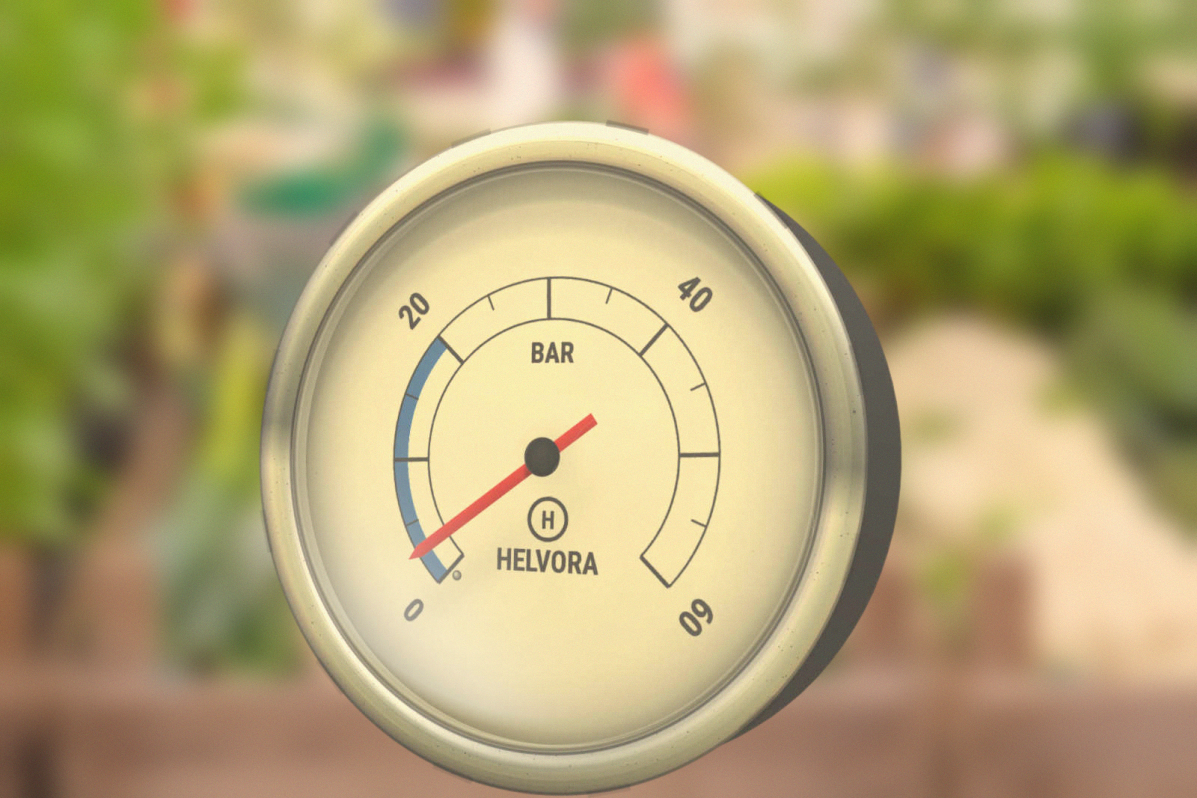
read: 2.5 bar
